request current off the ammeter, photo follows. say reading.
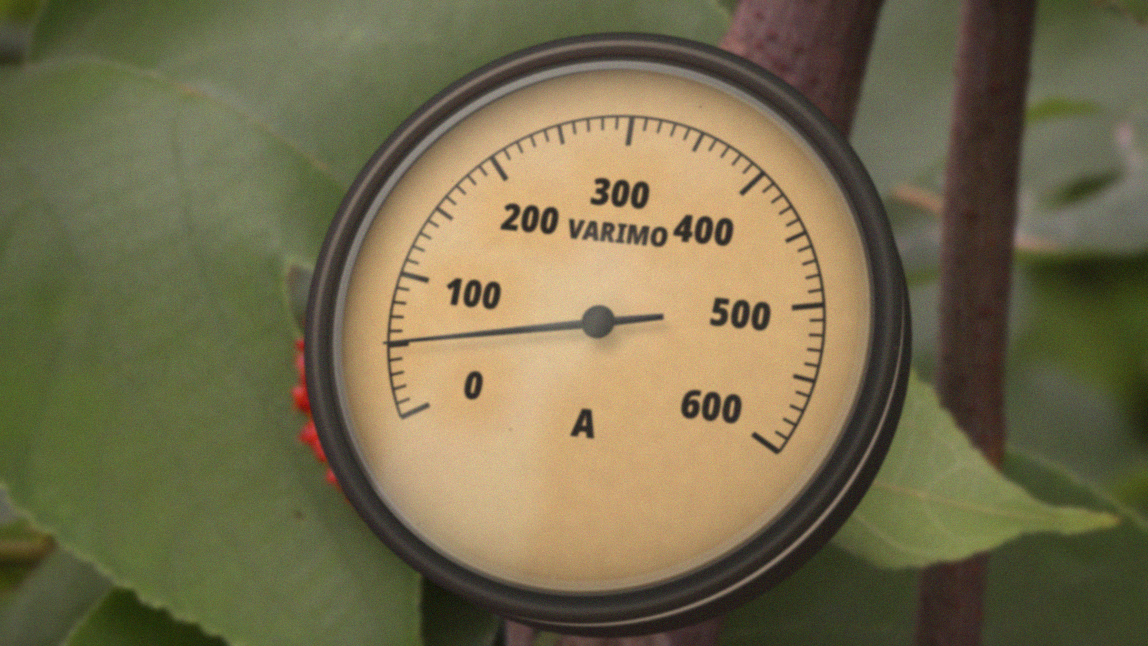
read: 50 A
